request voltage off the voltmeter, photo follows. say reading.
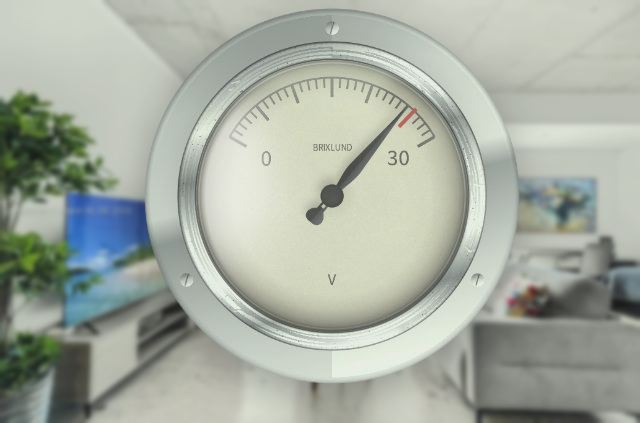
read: 25 V
